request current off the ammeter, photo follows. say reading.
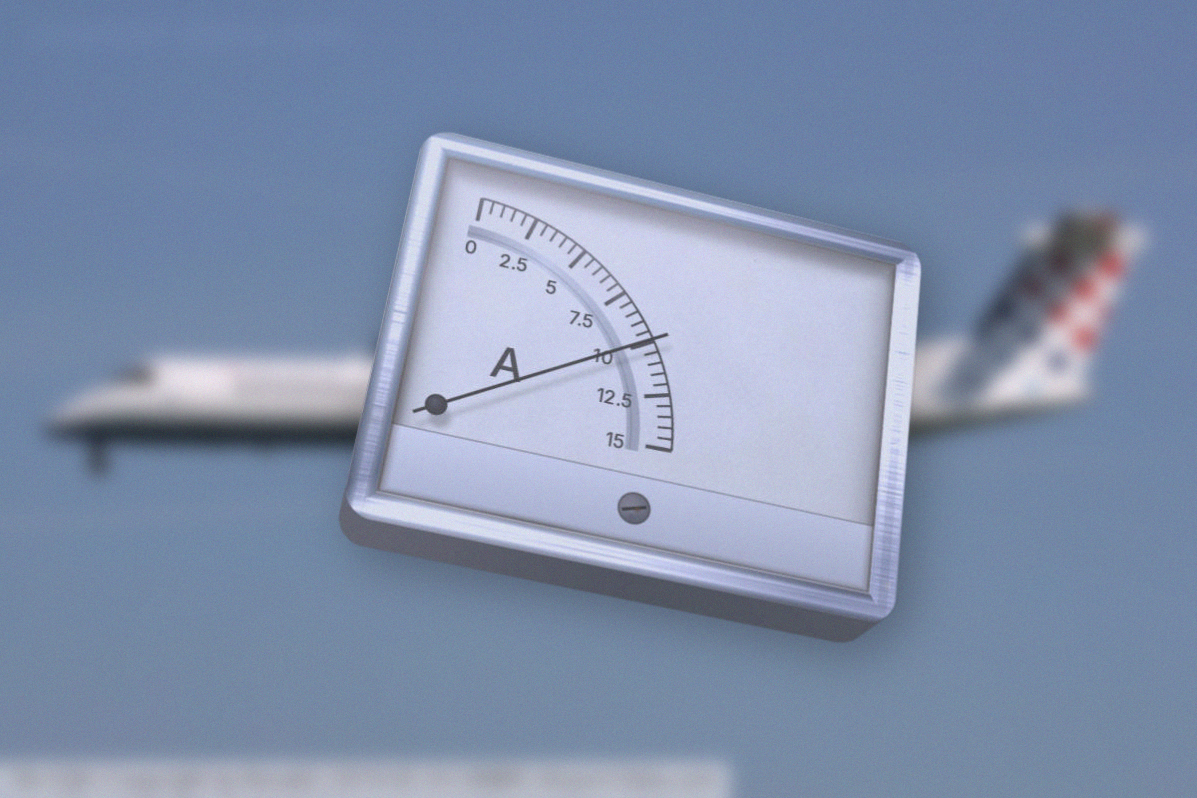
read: 10 A
